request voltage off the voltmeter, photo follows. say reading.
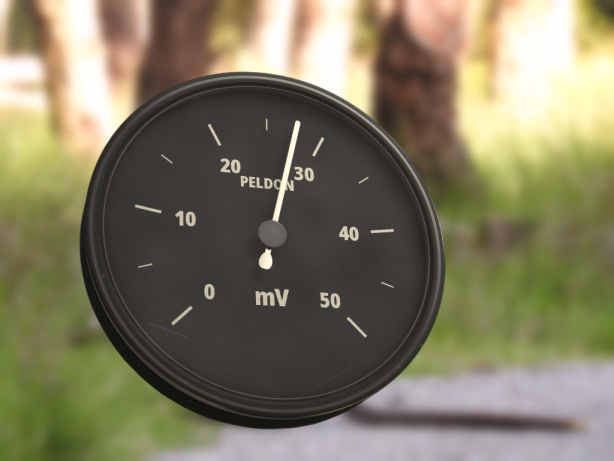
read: 27.5 mV
